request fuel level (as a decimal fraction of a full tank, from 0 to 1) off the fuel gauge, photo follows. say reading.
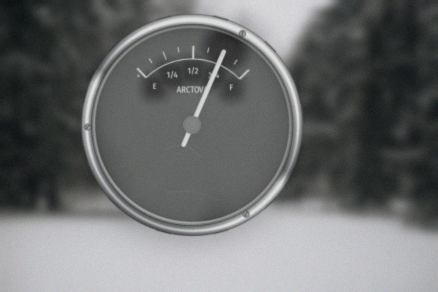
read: 0.75
